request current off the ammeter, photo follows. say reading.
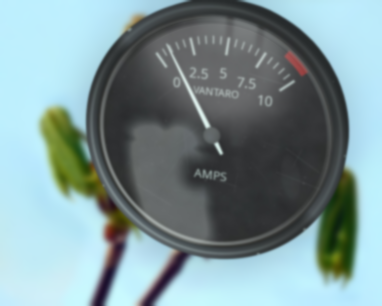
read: 1 A
